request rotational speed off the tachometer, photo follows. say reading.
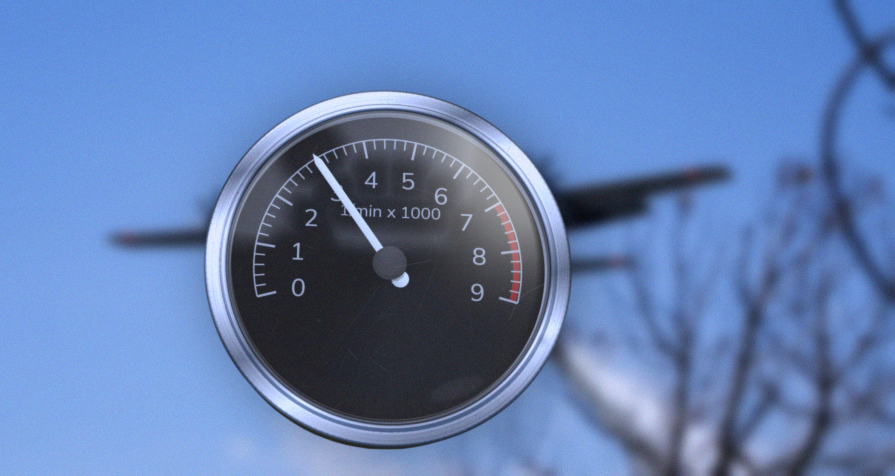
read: 3000 rpm
